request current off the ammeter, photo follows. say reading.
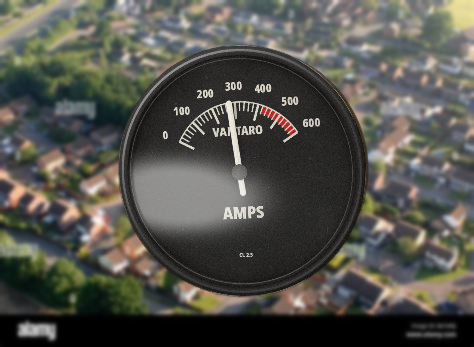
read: 280 A
